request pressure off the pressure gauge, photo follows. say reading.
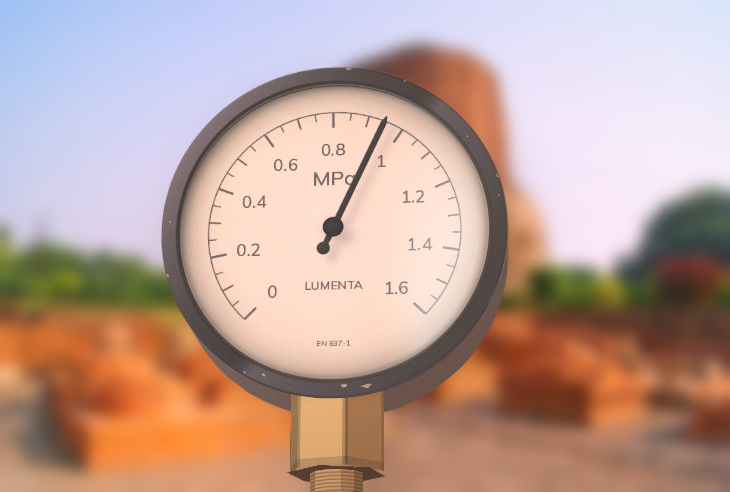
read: 0.95 MPa
